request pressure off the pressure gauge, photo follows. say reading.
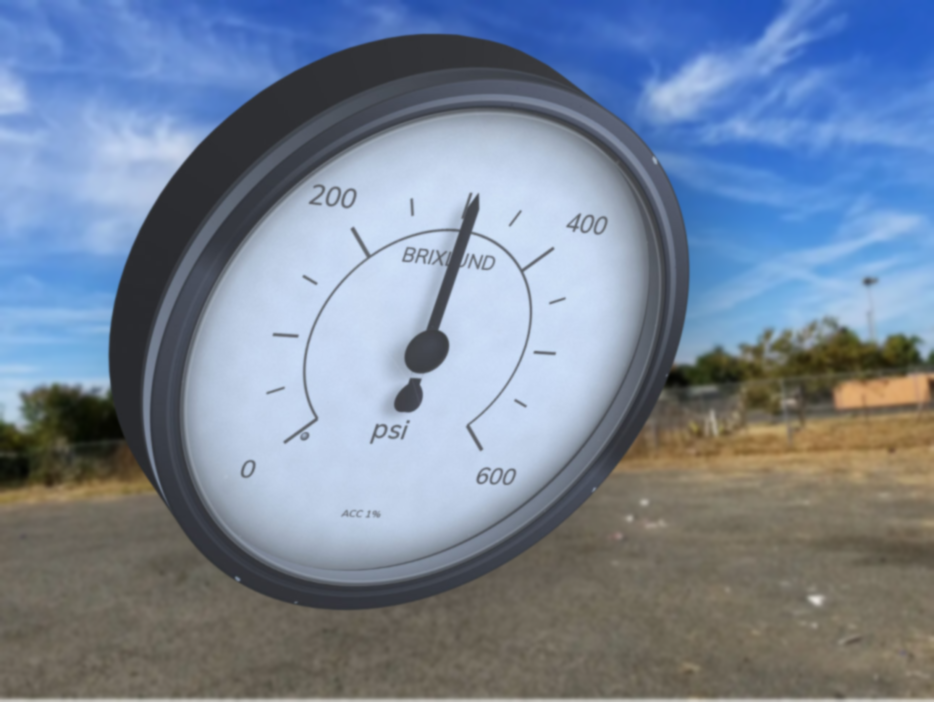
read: 300 psi
